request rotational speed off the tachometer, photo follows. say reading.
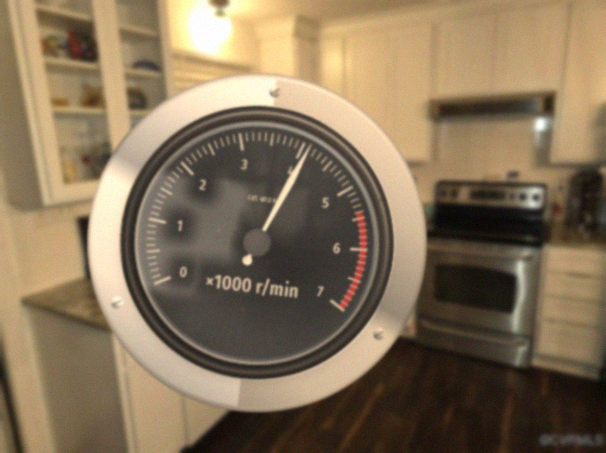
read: 4100 rpm
